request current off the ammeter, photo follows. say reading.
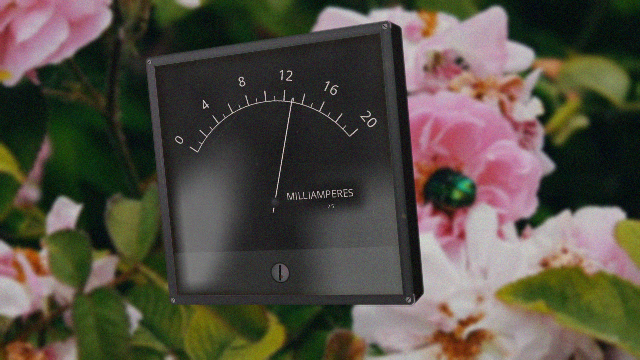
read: 13 mA
